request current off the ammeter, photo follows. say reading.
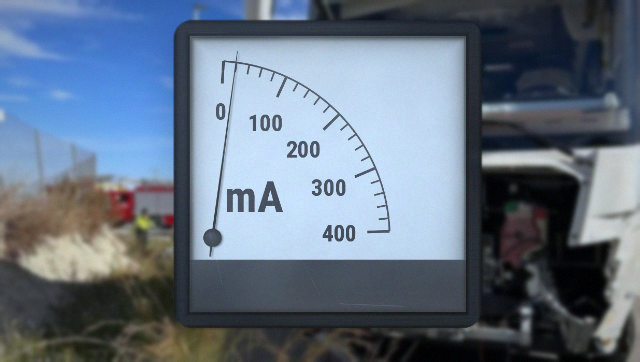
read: 20 mA
